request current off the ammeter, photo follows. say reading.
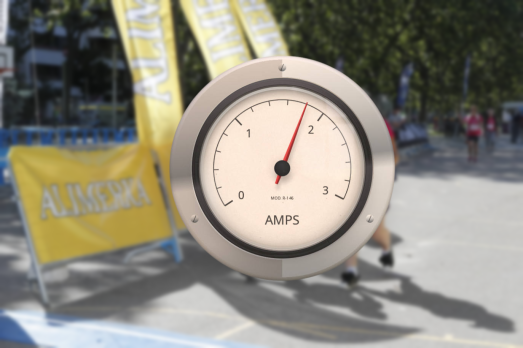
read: 1.8 A
